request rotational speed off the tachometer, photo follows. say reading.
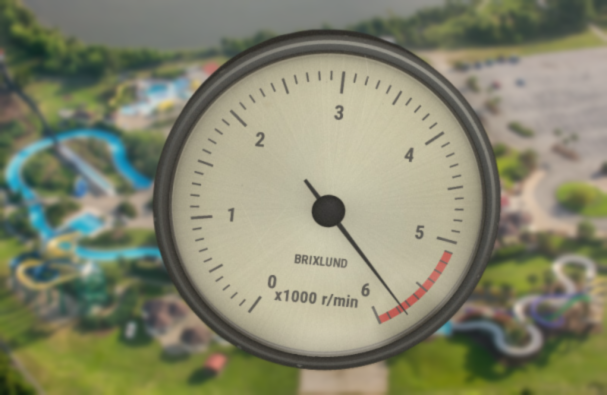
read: 5750 rpm
